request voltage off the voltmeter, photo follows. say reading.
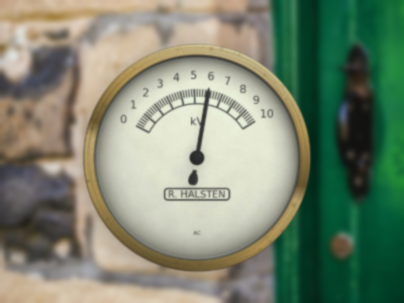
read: 6 kV
